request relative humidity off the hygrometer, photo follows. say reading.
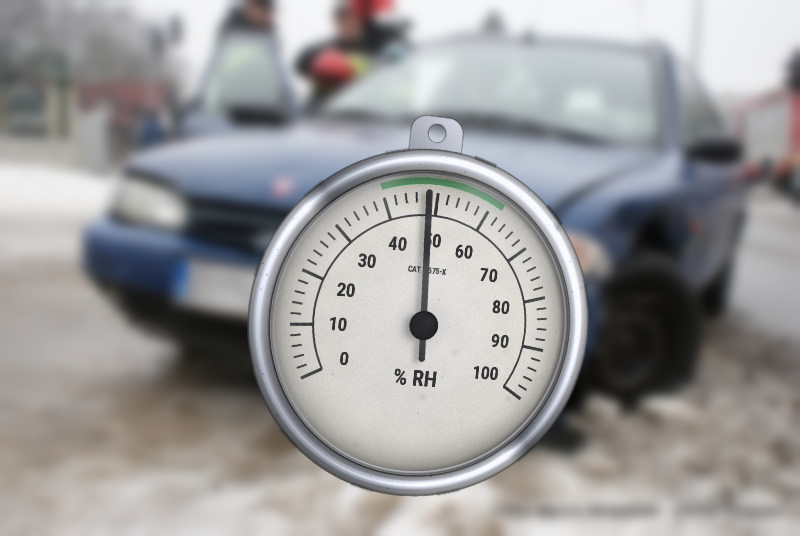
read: 48 %
